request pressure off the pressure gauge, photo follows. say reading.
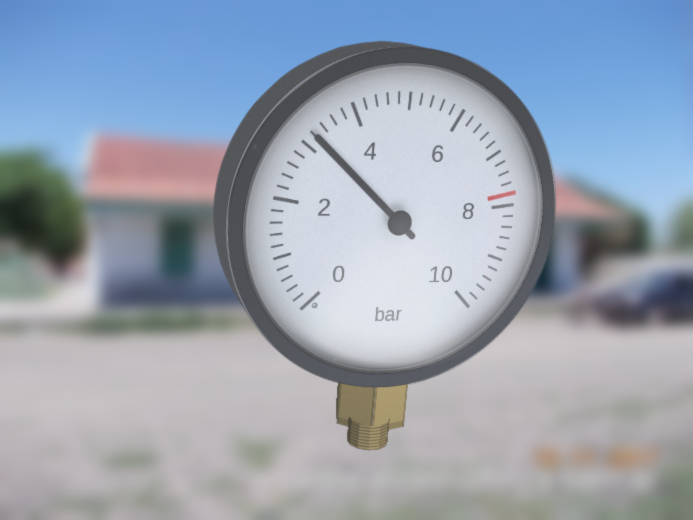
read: 3.2 bar
